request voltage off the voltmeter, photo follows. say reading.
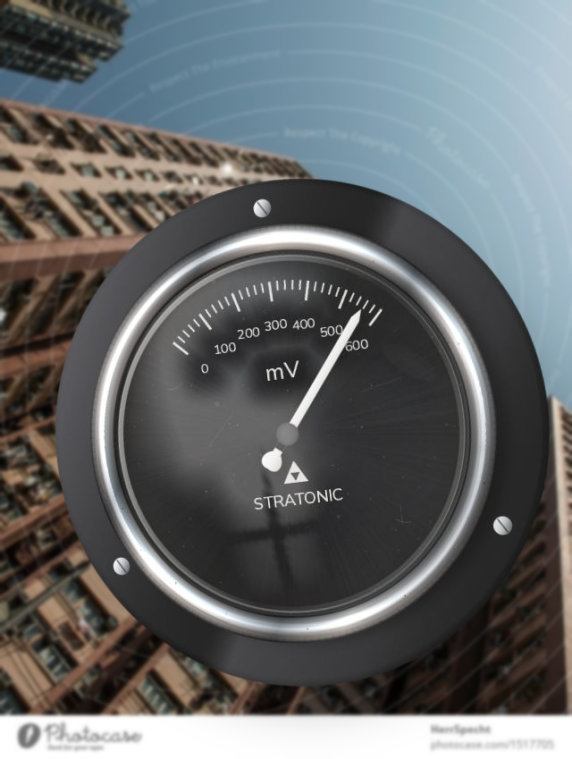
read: 560 mV
